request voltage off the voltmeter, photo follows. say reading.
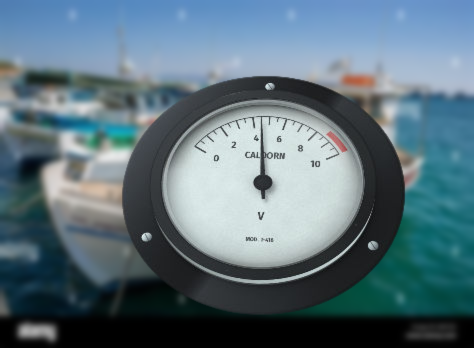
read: 4.5 V
